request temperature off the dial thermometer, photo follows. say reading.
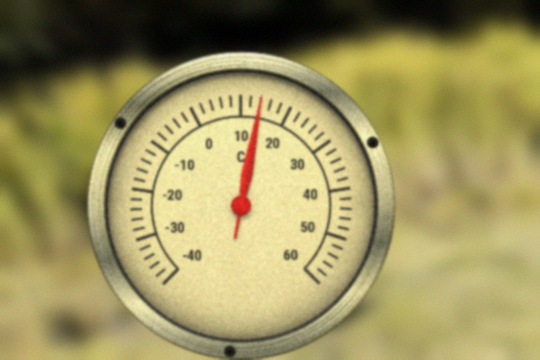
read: 14 °C
